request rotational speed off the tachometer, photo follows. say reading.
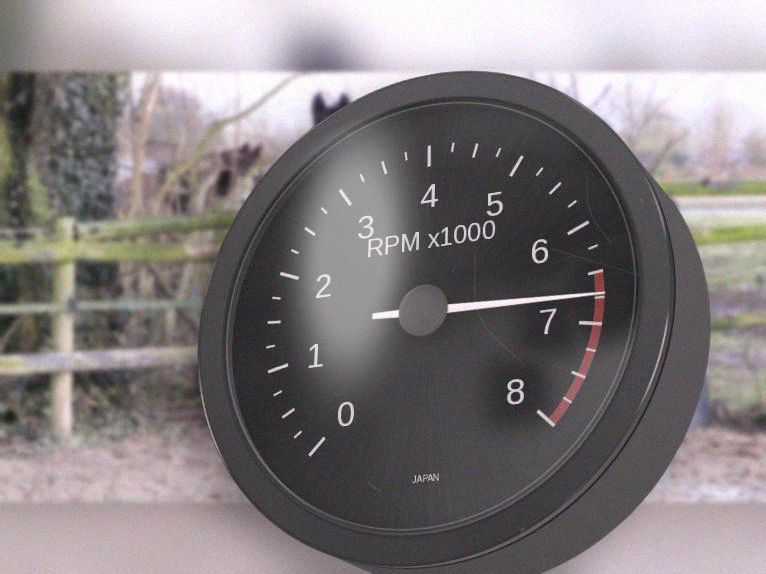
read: 6750 rpm
